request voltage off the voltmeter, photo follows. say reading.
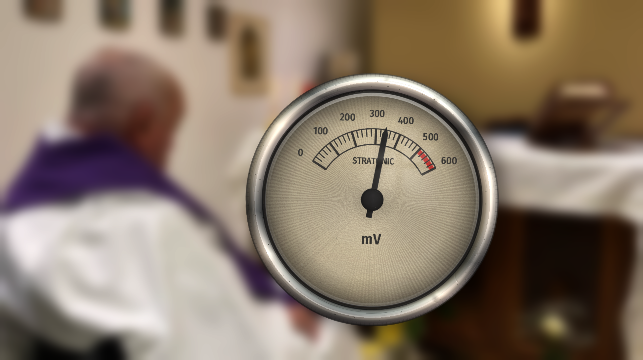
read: 340 mV
